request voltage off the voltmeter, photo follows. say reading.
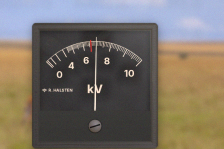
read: 7 kV
